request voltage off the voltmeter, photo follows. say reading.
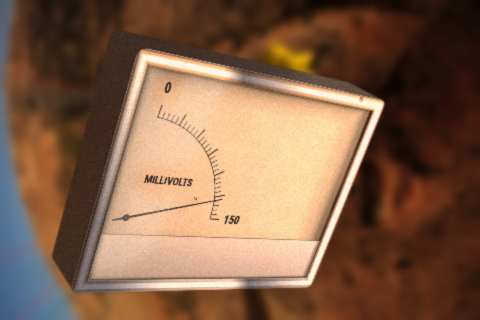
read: 125 mV
